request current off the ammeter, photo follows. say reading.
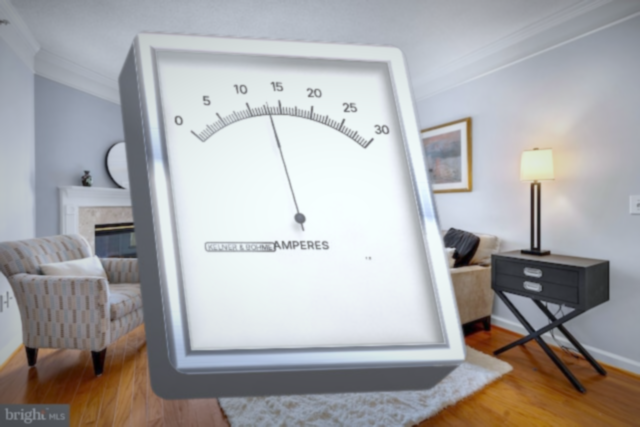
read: 12.5 A
